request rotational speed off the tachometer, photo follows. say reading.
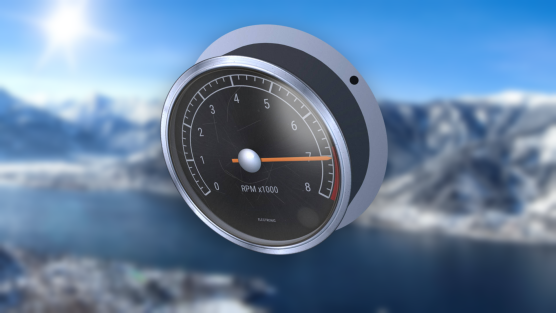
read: 7000 rpm
